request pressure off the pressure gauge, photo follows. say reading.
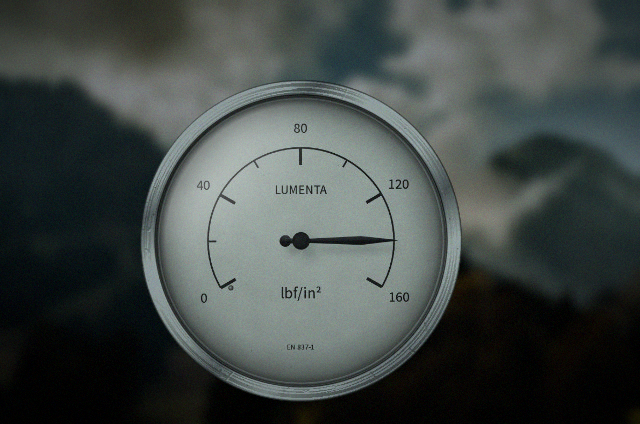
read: 140 psi
